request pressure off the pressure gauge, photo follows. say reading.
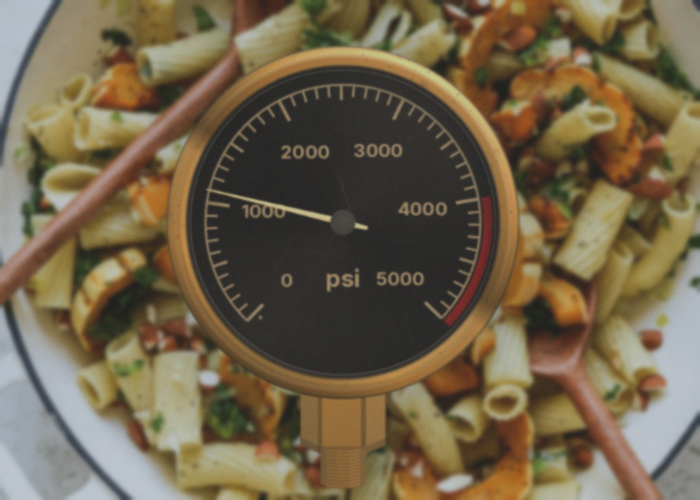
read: 1100 psi
